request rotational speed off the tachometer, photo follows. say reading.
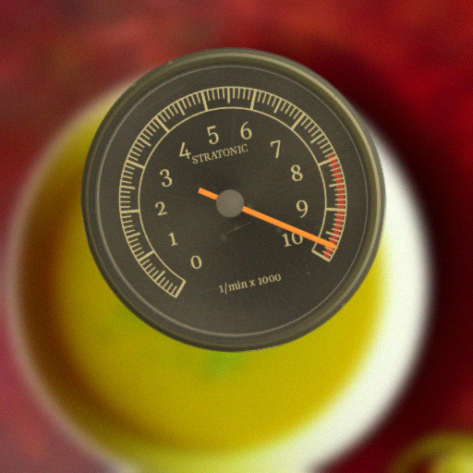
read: 9700 rpm
